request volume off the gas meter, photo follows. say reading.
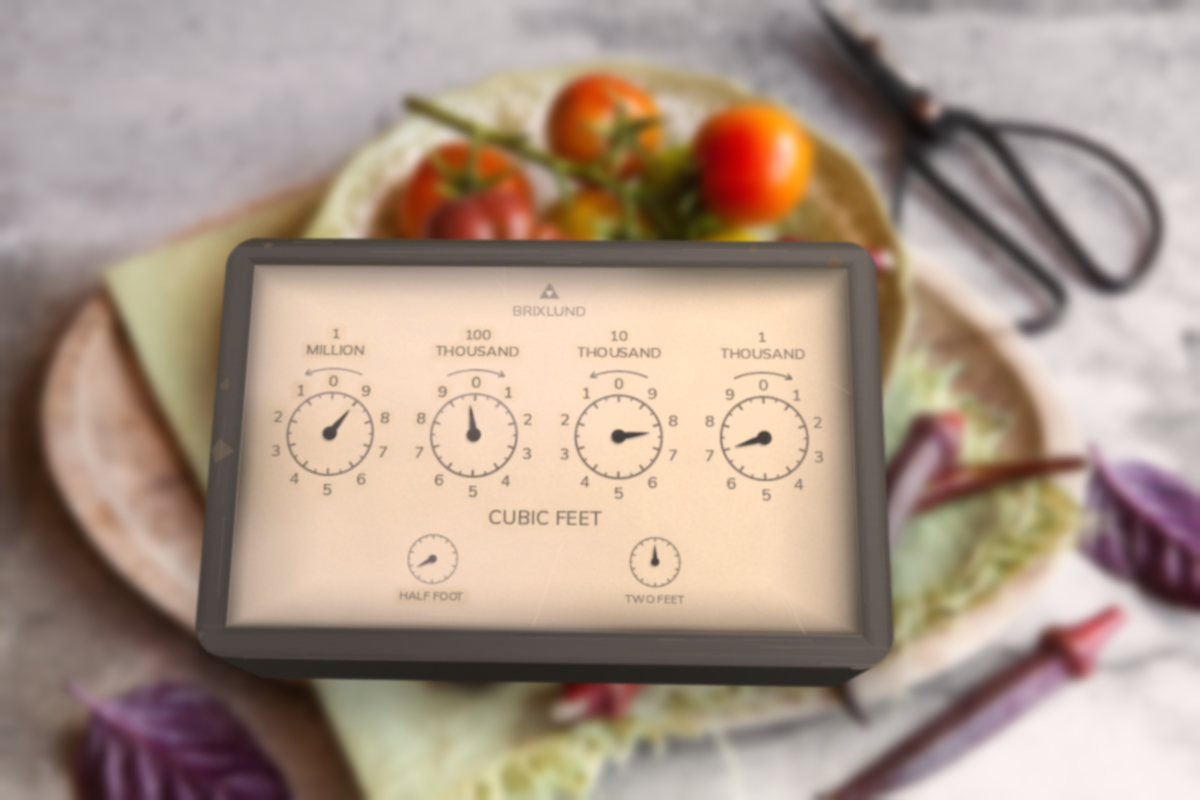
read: 897700 ft³
